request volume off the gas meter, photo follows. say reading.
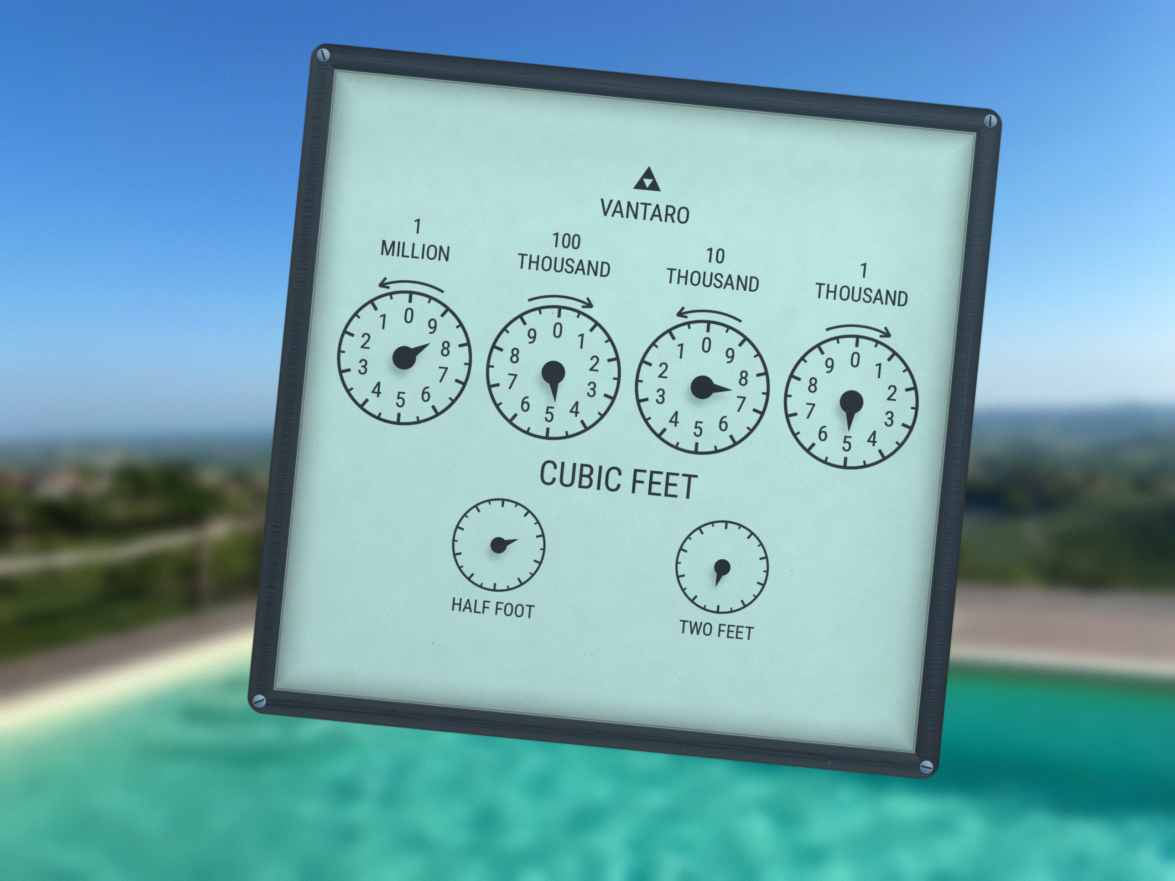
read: 847500 ft³
